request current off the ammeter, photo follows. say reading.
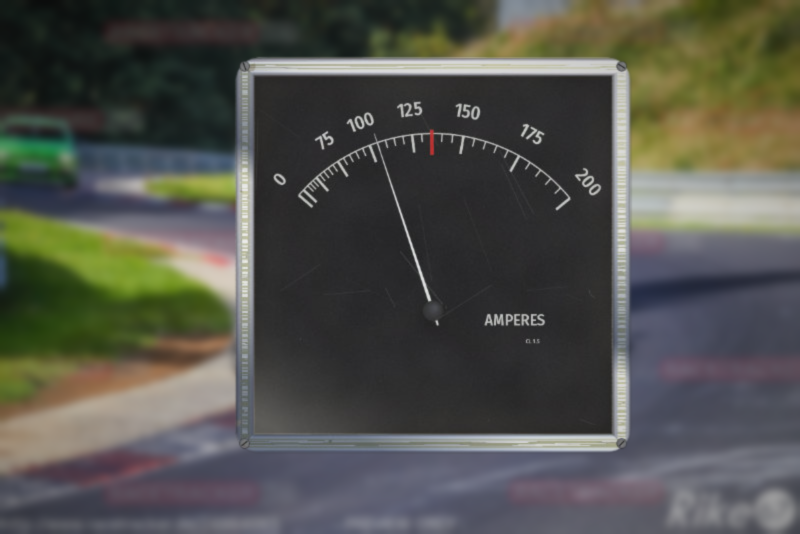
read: 105 A
